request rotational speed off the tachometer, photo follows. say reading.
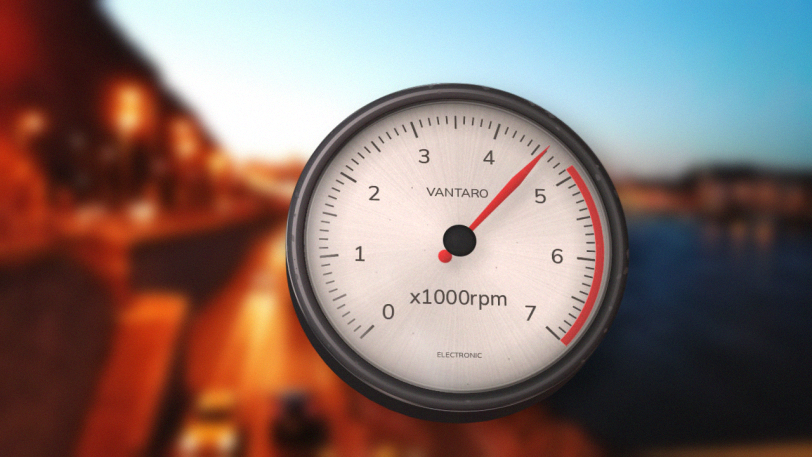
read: 4600 rpm
